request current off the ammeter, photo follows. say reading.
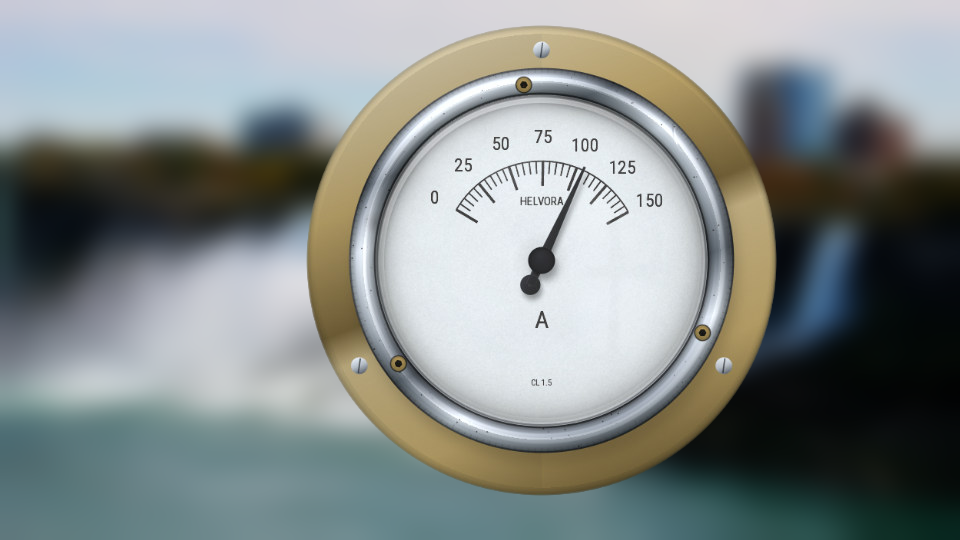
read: 105 A
